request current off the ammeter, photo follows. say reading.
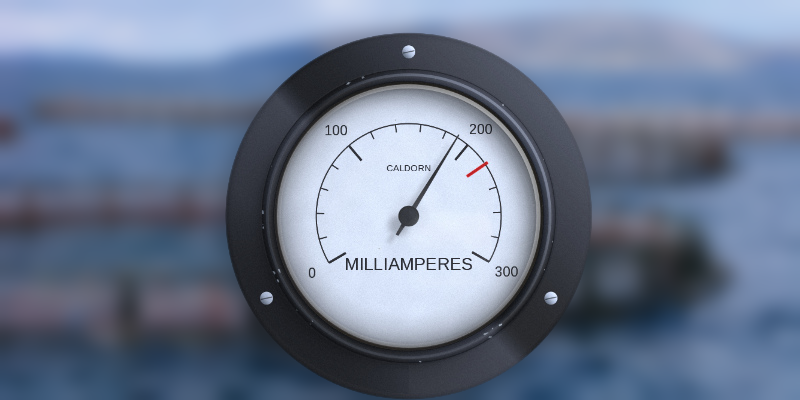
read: 190 mA
